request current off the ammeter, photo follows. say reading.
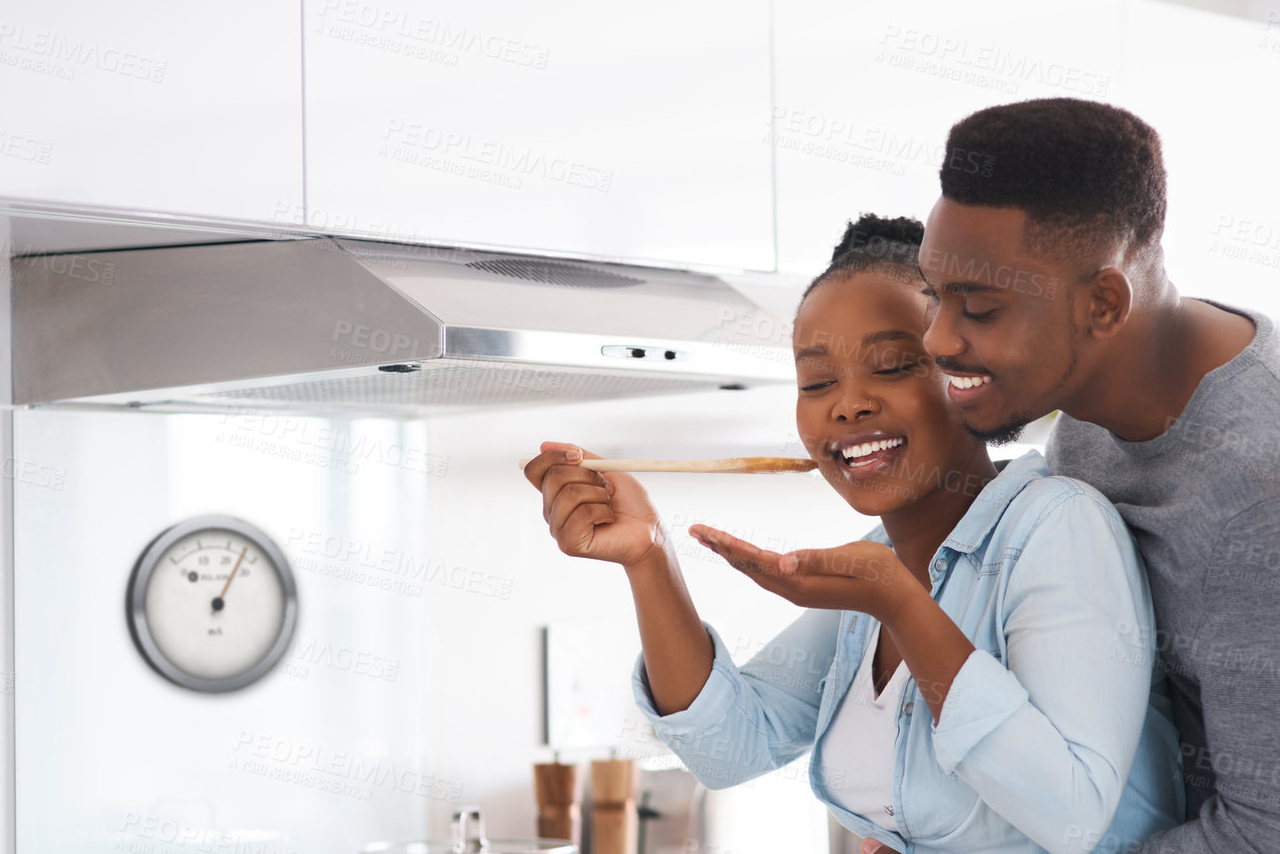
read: 25 mA
